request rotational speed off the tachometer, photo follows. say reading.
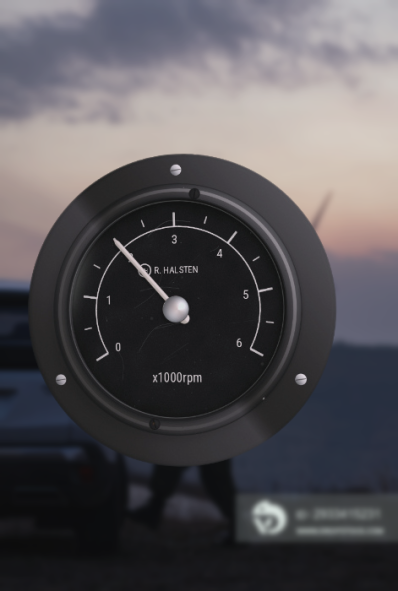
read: 2000 rpm
